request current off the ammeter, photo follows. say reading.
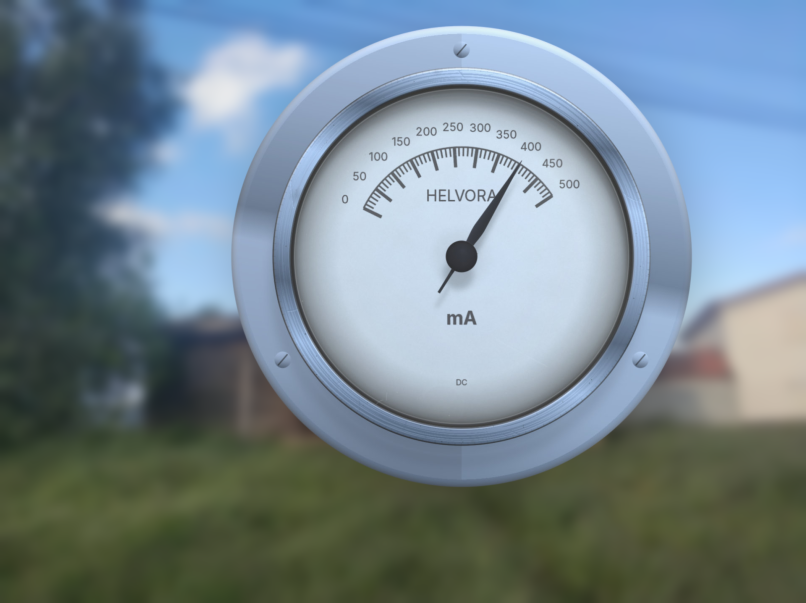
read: 400 mA
